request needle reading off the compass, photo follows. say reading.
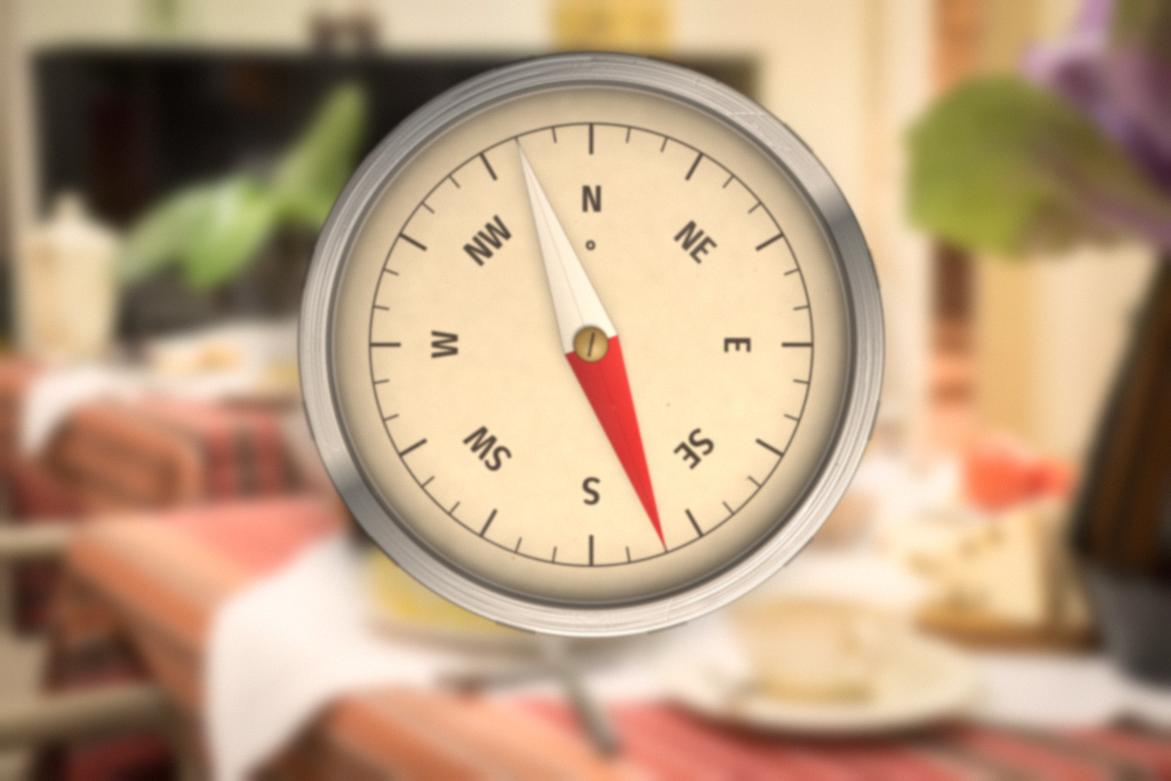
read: 160 °
